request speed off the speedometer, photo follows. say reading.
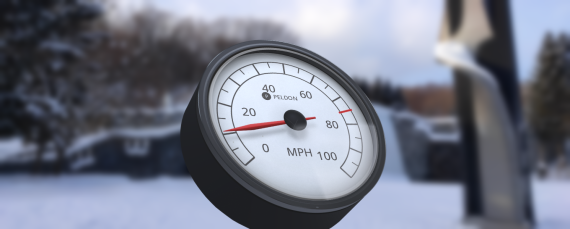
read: 10 mph
